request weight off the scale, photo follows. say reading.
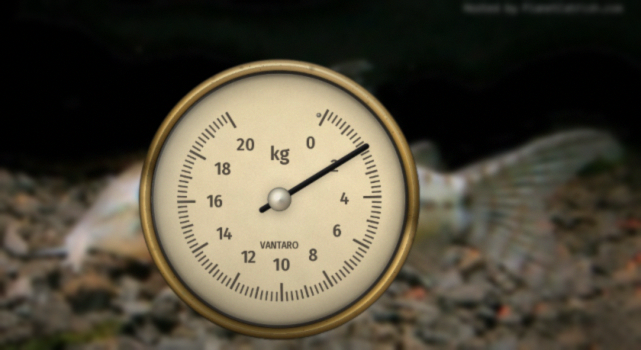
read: 2 kg
